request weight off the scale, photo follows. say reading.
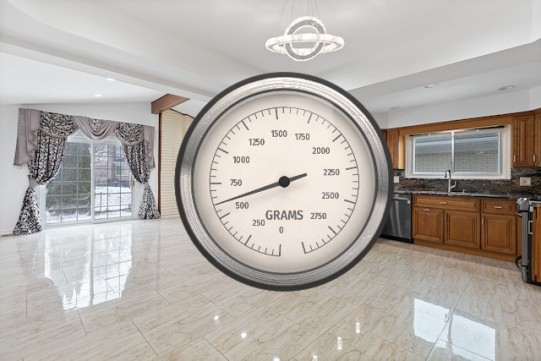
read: 600 g
